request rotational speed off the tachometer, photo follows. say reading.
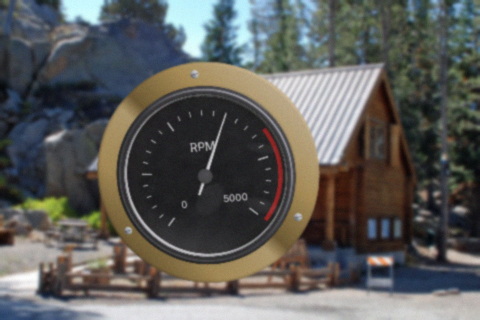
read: 3000 rpm
